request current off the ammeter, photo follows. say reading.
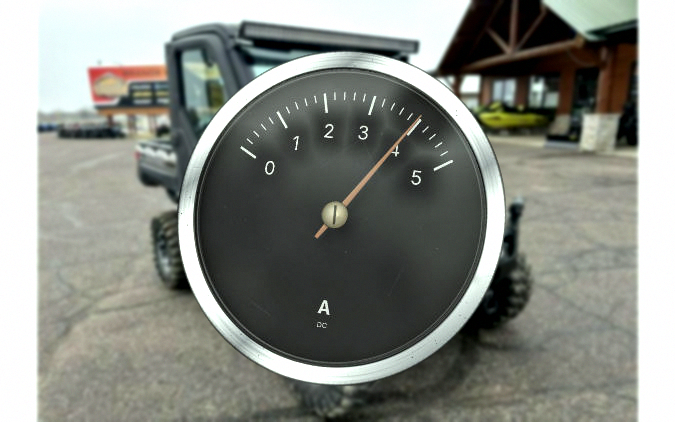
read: 4 A
